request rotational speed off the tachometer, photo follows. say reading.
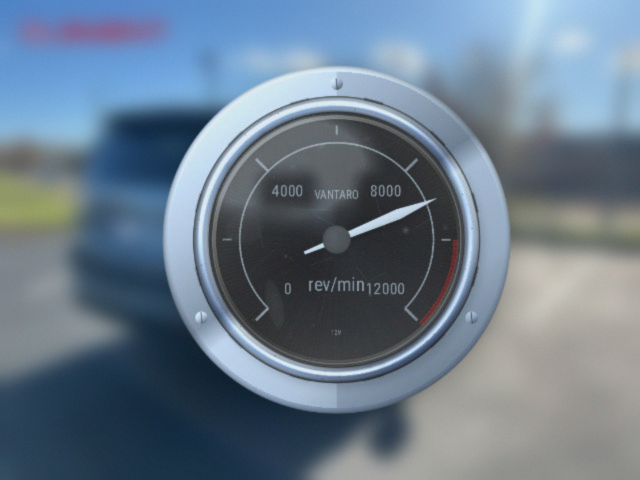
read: 9000 rpm
